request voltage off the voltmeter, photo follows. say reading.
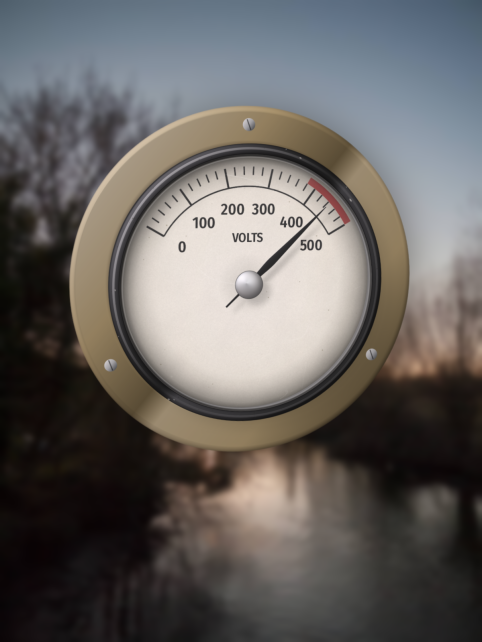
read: 440 V
